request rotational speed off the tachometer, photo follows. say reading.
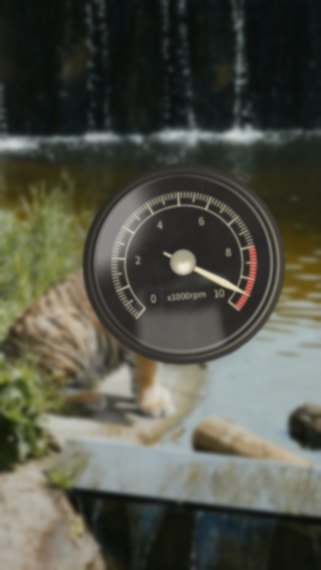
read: 9500 rpm
